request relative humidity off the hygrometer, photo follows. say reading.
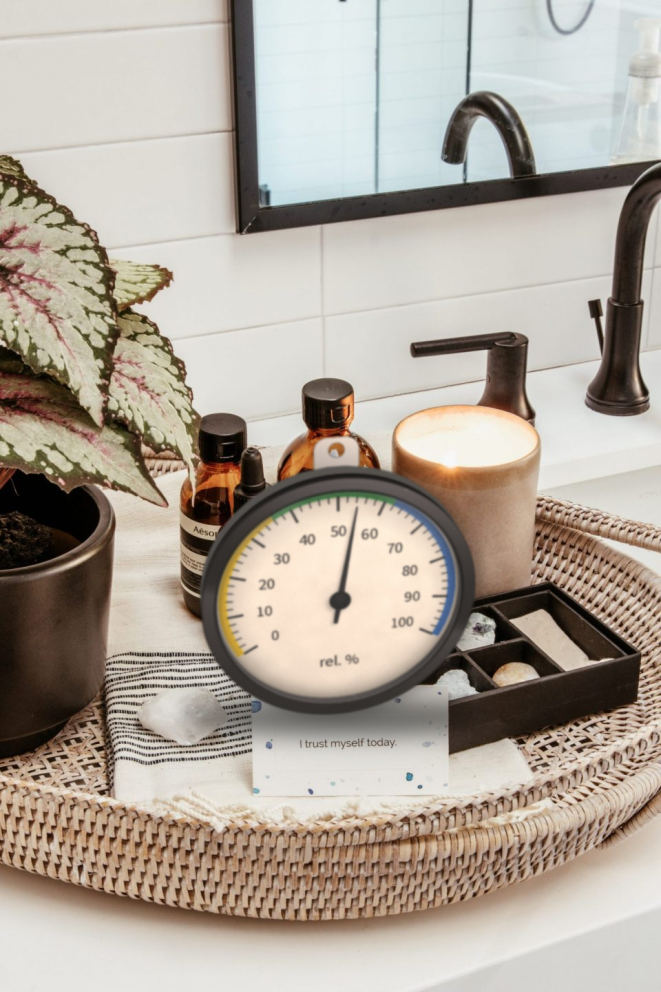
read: 54 %
